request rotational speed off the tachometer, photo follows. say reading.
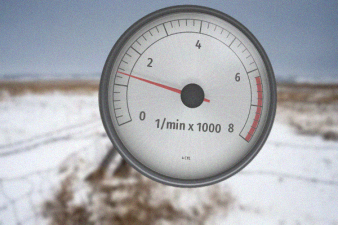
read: 1300 rpm
